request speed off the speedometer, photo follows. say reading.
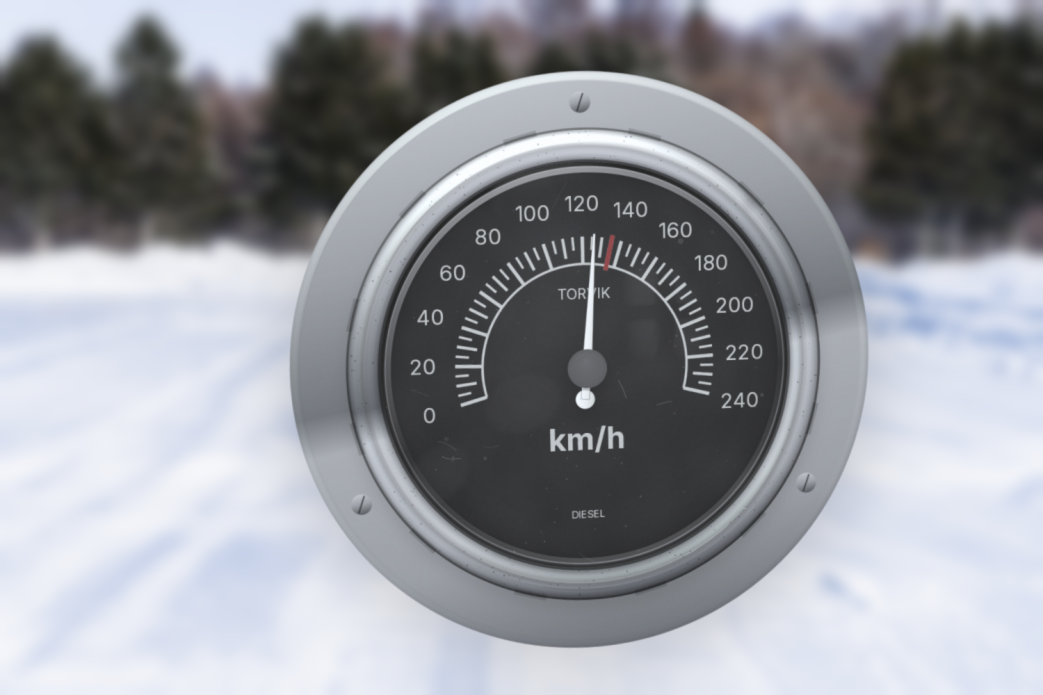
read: 125 km/h
